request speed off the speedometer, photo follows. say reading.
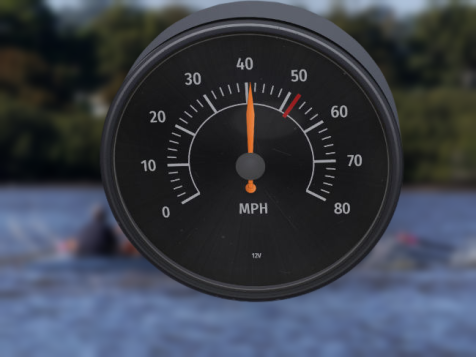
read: 41 mph
